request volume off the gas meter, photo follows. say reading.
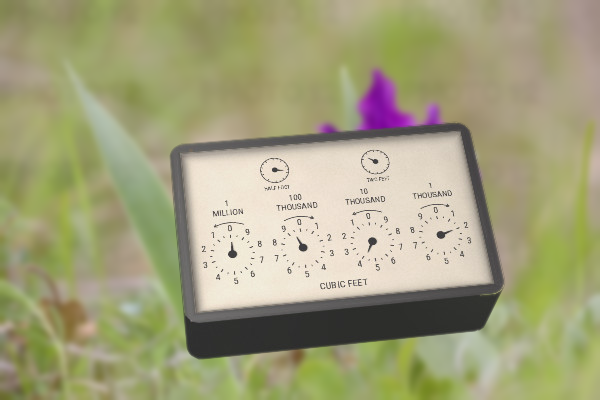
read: 994200 ft³
